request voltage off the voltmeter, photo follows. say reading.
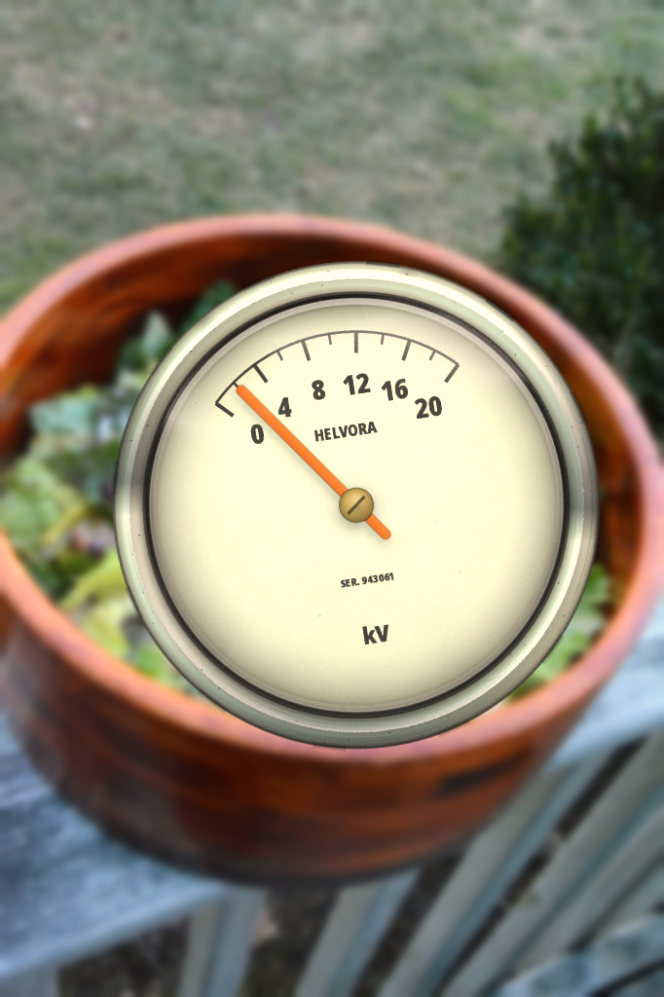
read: 2 kV
